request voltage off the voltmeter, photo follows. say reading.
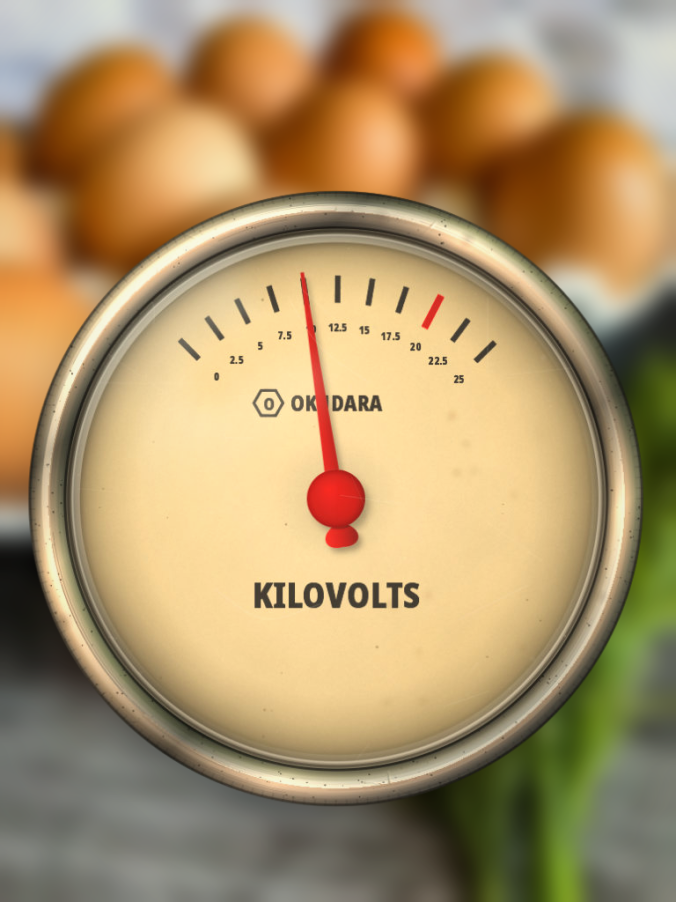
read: 10 kV
